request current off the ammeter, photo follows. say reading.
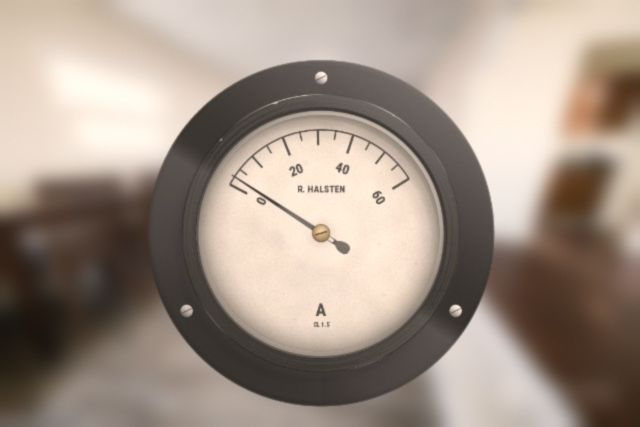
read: 2.5 A
